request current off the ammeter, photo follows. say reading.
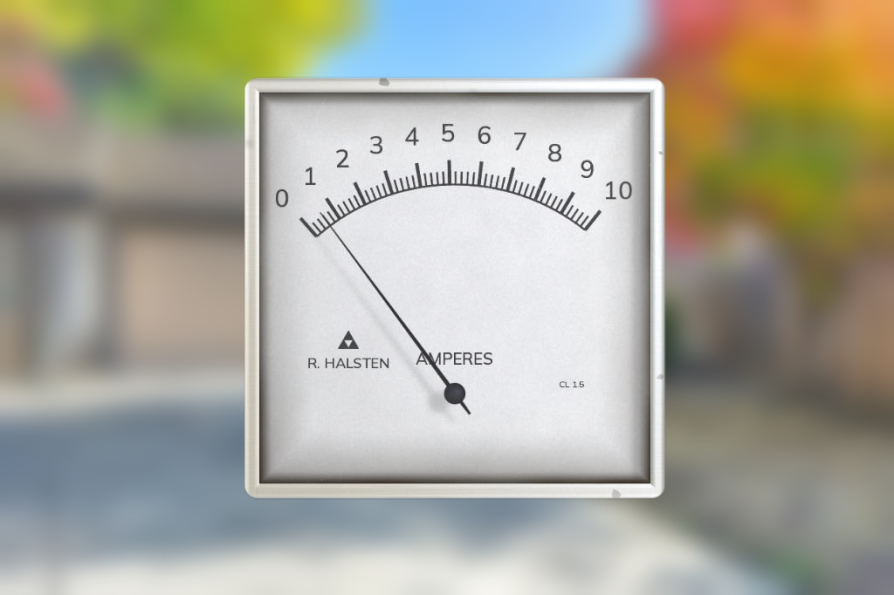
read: 0.6 A
